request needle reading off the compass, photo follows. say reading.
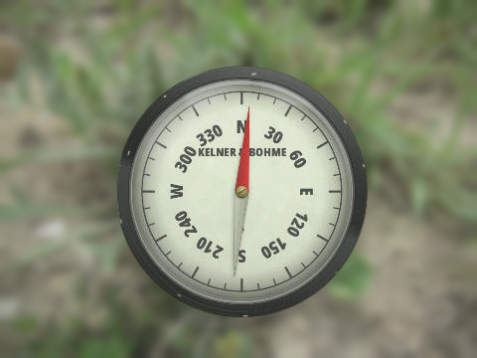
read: 5 °
